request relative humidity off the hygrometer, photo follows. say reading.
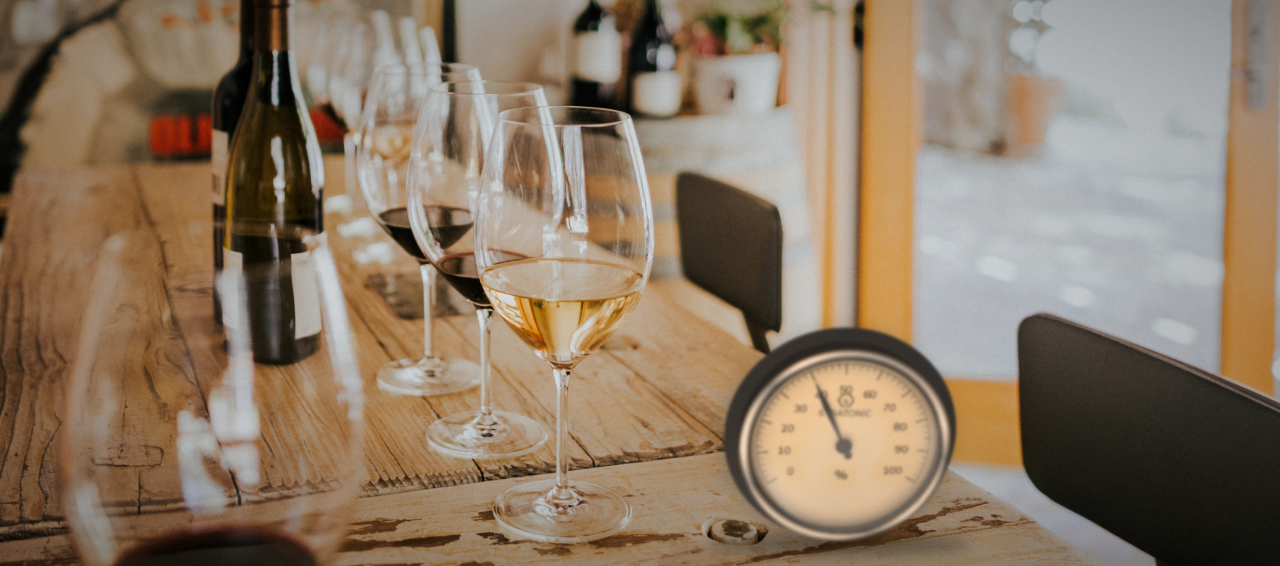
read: 40 %
